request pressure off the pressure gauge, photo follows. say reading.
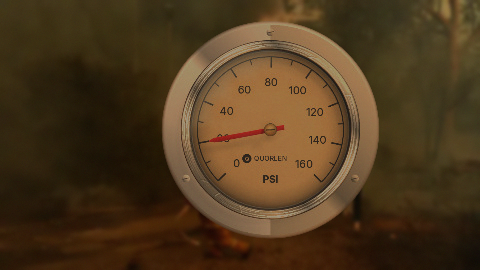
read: 20 psi
